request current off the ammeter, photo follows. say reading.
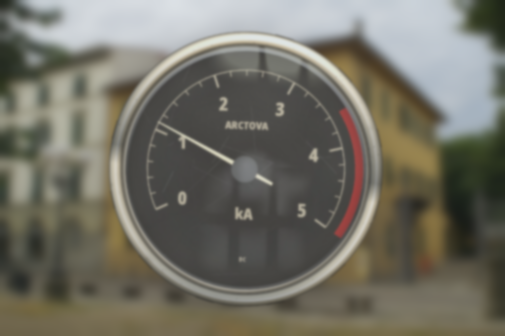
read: 1.1 kA
